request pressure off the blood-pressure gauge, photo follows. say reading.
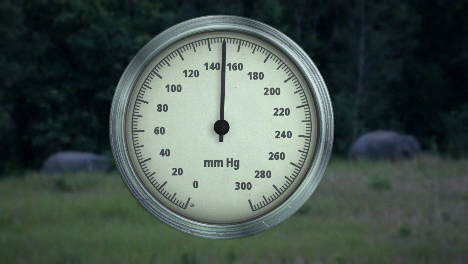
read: 150 mmHg
